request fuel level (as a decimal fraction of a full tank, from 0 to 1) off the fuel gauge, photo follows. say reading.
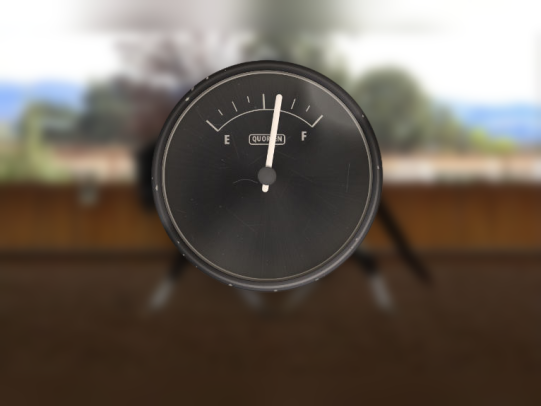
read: 0.625
